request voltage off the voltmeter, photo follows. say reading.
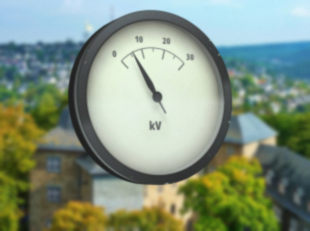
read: 5 kV
